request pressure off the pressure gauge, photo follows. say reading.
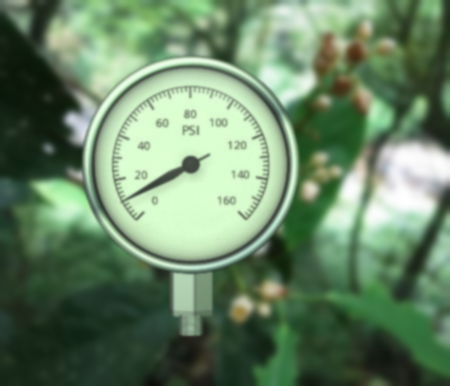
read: 10 psi
